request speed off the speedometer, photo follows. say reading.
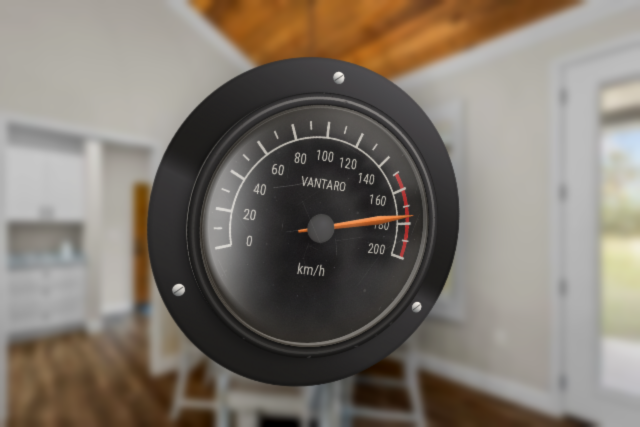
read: 175 km/h
